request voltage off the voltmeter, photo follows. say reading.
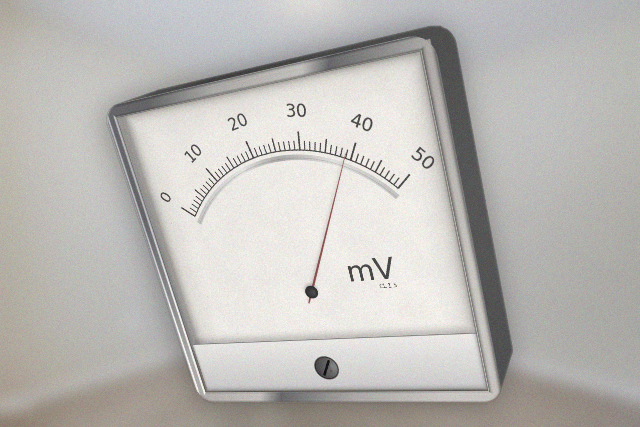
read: 39 mV
